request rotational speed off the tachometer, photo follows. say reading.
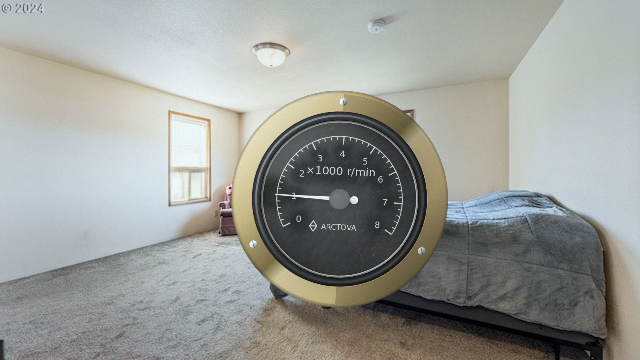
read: 1000 rpm
